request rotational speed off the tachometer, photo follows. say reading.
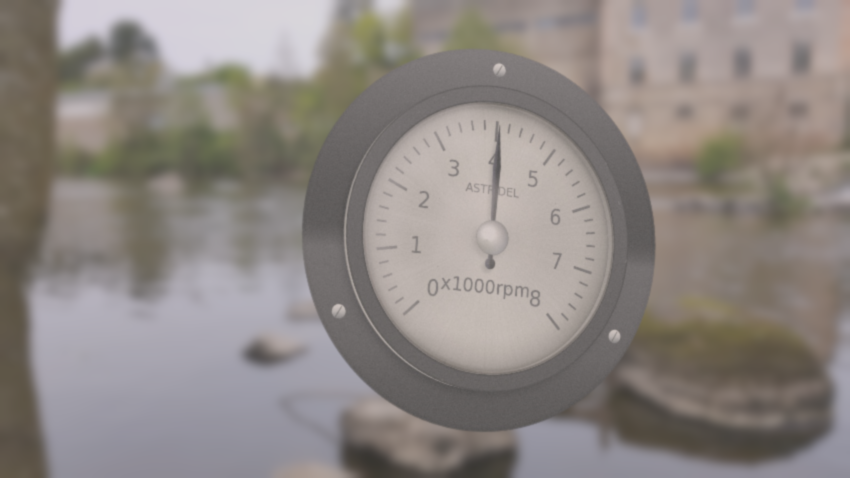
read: 4000 rpm
